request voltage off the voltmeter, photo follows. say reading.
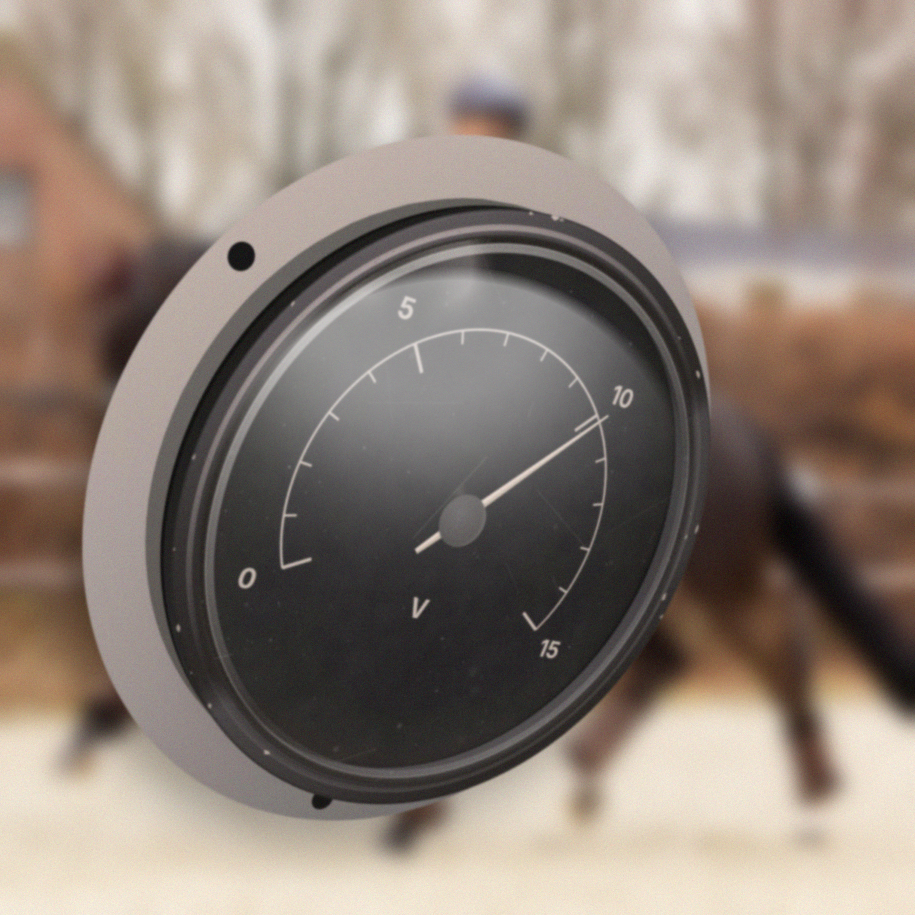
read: 10 V
